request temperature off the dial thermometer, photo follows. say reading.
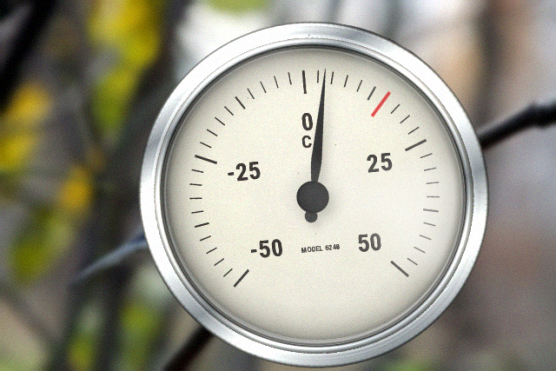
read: 3.75 °C
